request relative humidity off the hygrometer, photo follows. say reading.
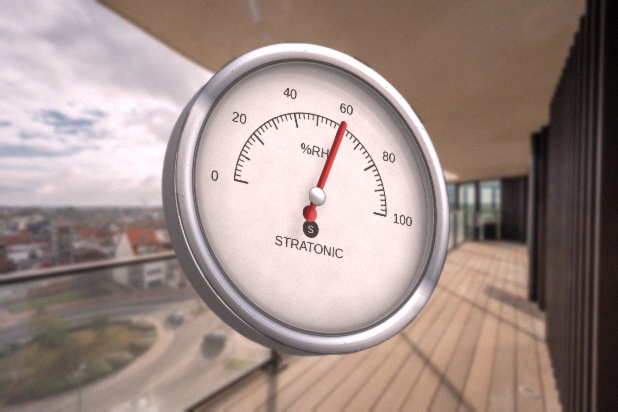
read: 60 %
